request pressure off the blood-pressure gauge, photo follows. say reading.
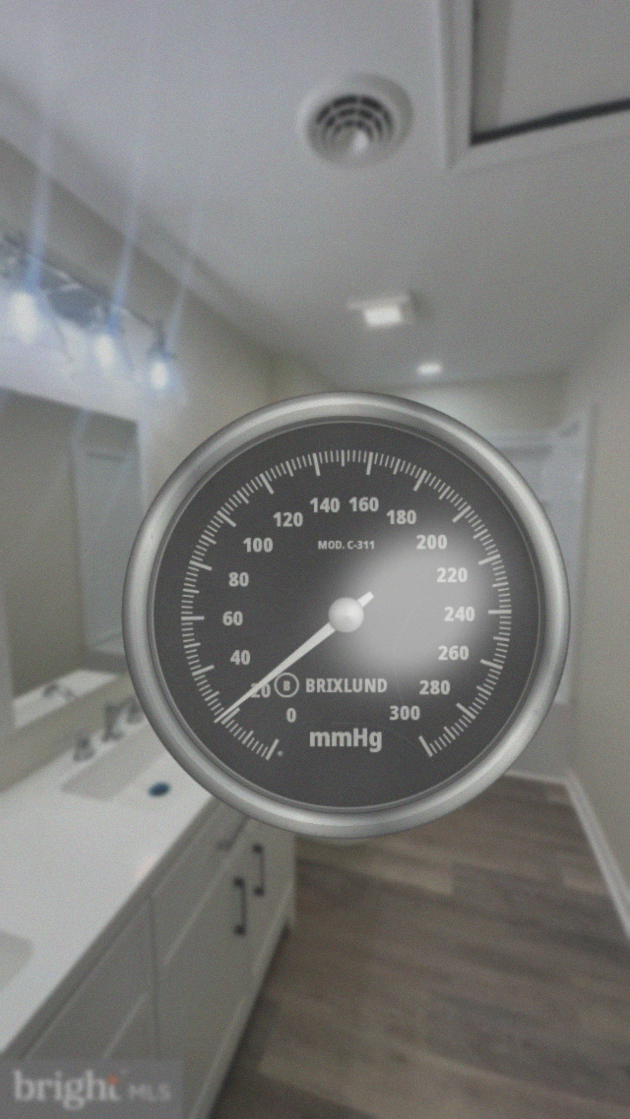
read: 22 mmHg
